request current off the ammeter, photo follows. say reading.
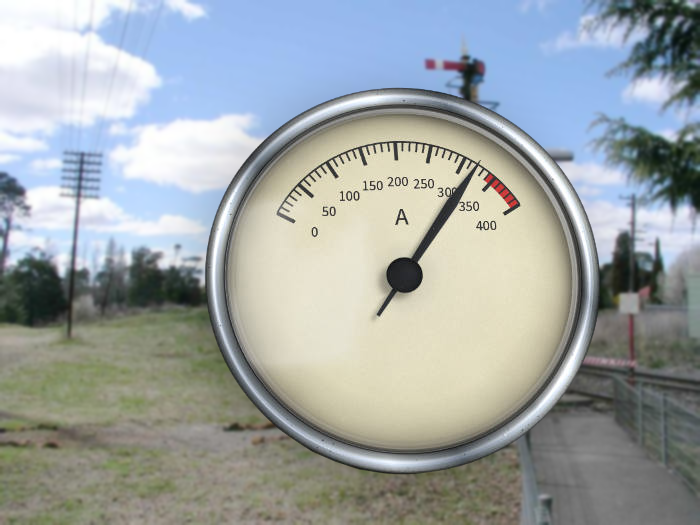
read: 320 A
